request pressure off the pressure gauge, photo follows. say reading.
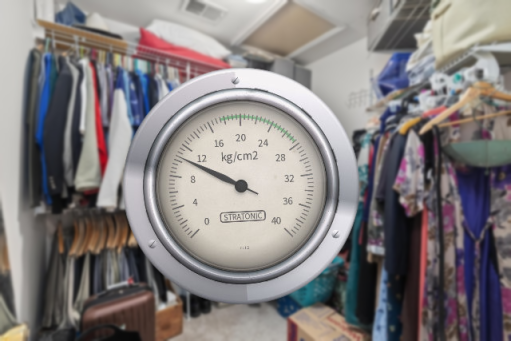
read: 10.5 kg/cm²
